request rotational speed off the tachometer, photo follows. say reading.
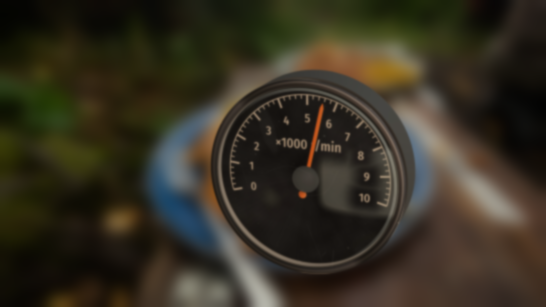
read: 5600 rpm
